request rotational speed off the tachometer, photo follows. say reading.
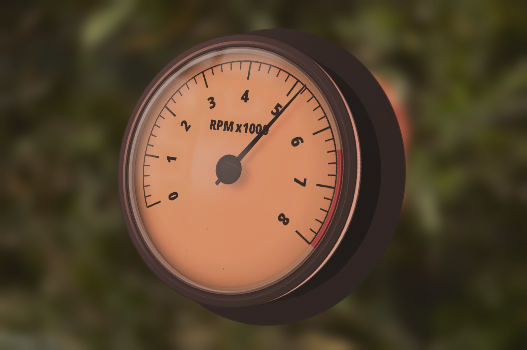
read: 5200 rpm
